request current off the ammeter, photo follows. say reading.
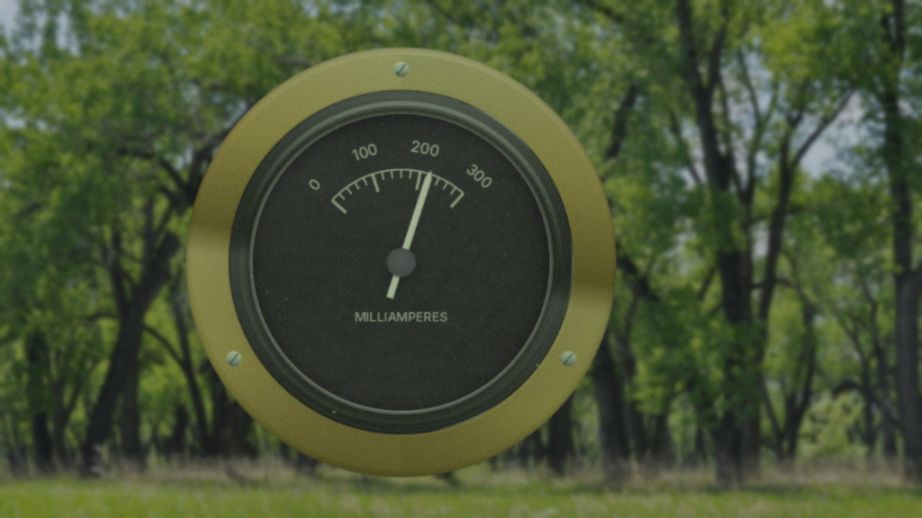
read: 220 mA
